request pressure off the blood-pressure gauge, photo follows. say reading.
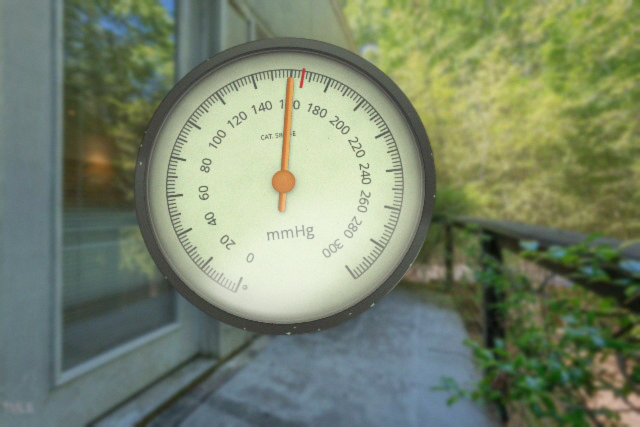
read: 160 mmHg
